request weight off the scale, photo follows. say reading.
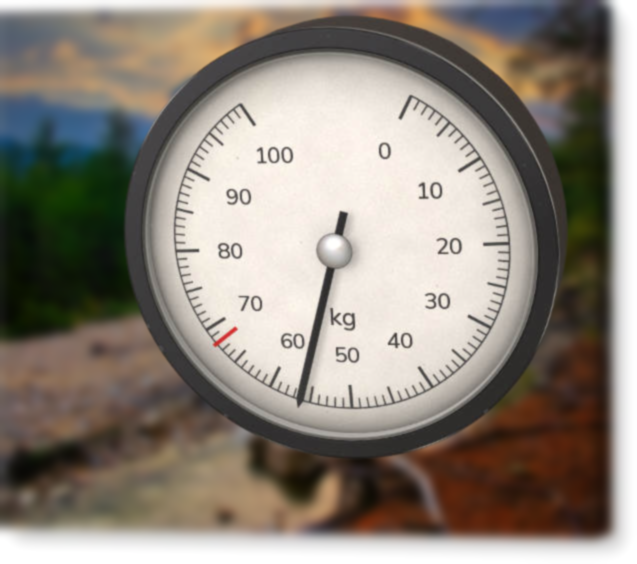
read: 56 kg
